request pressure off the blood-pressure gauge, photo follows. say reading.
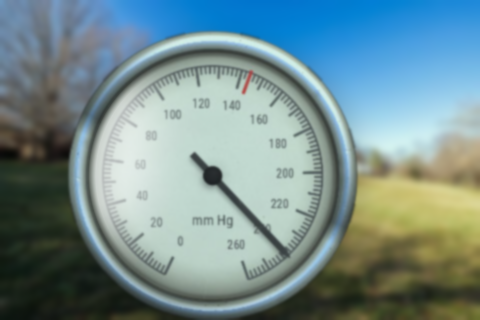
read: 240 mmHg
